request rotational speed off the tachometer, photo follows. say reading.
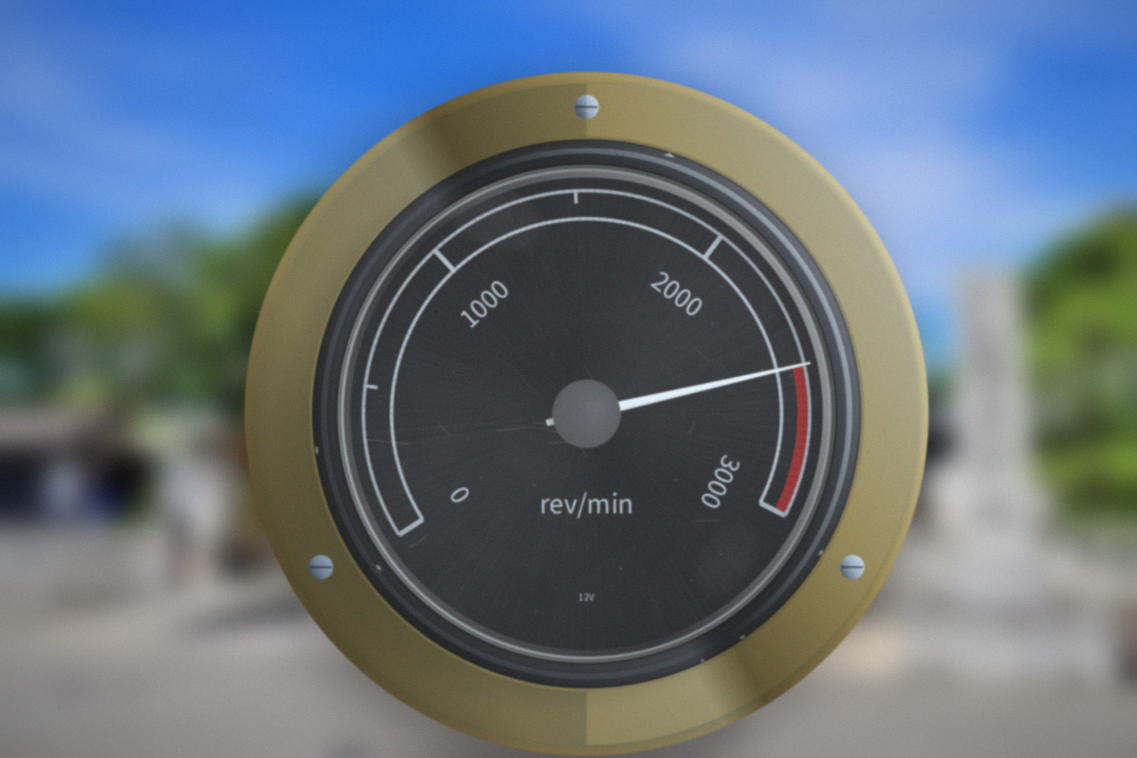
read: 2500 rpm
